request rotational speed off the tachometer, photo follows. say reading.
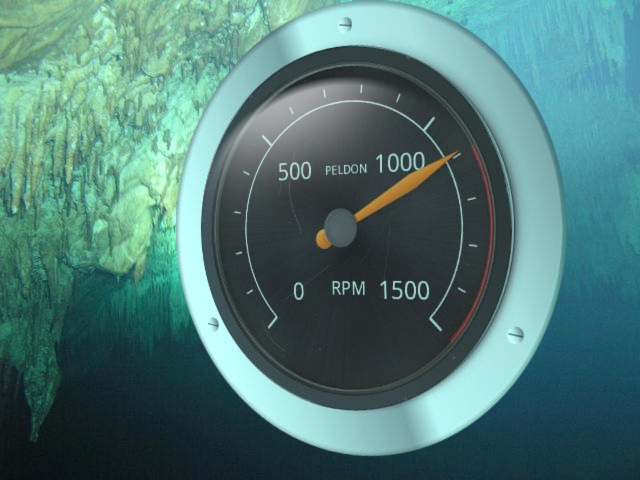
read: 1100 rpm
